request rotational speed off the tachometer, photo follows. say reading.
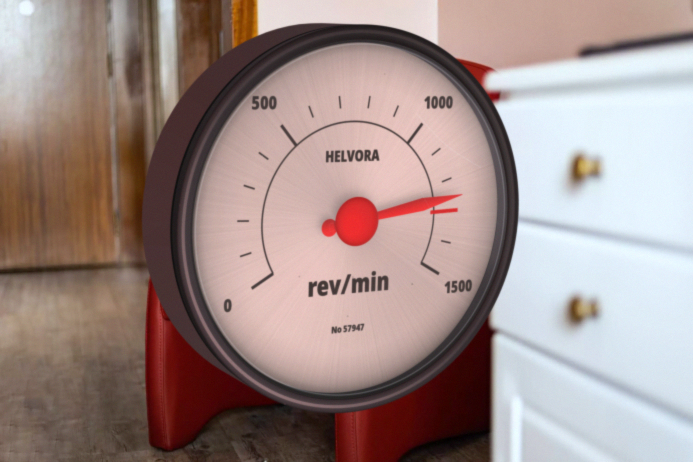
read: 1250 rpm
